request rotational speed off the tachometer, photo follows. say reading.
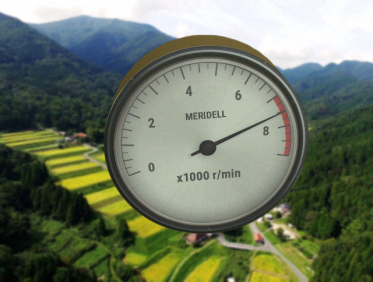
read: 7500 rpm
